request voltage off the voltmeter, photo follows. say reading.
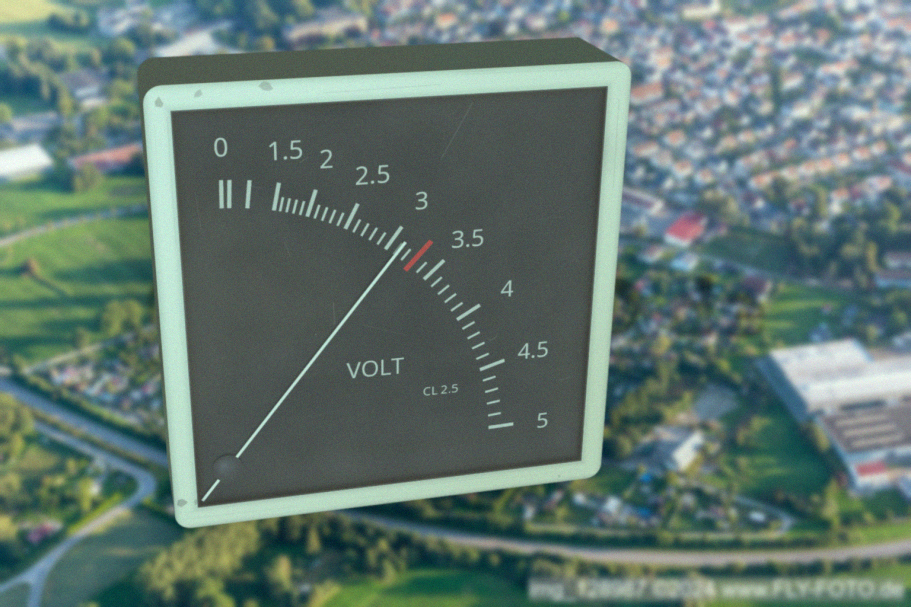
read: 3.1 V
